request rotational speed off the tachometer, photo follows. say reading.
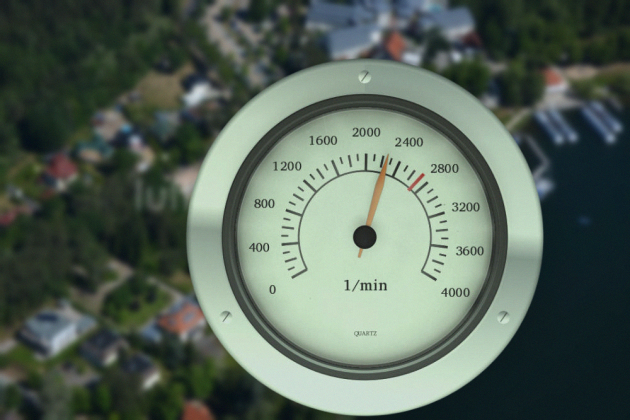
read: 2250 rpm
